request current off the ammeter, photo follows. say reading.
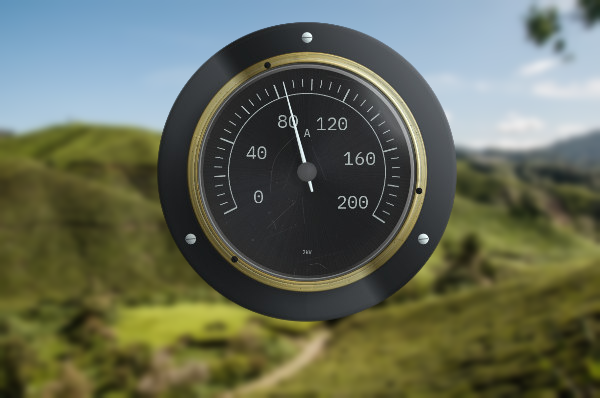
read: 85 A
